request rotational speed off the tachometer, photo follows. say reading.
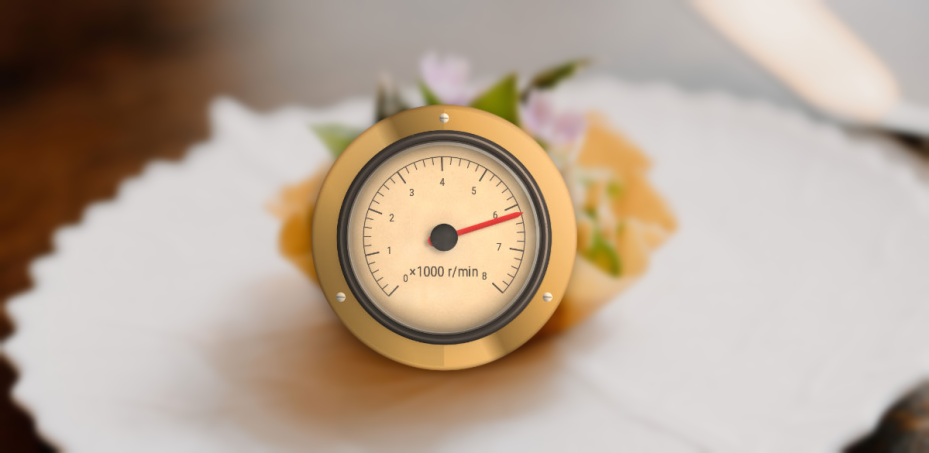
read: 6200 rpm
